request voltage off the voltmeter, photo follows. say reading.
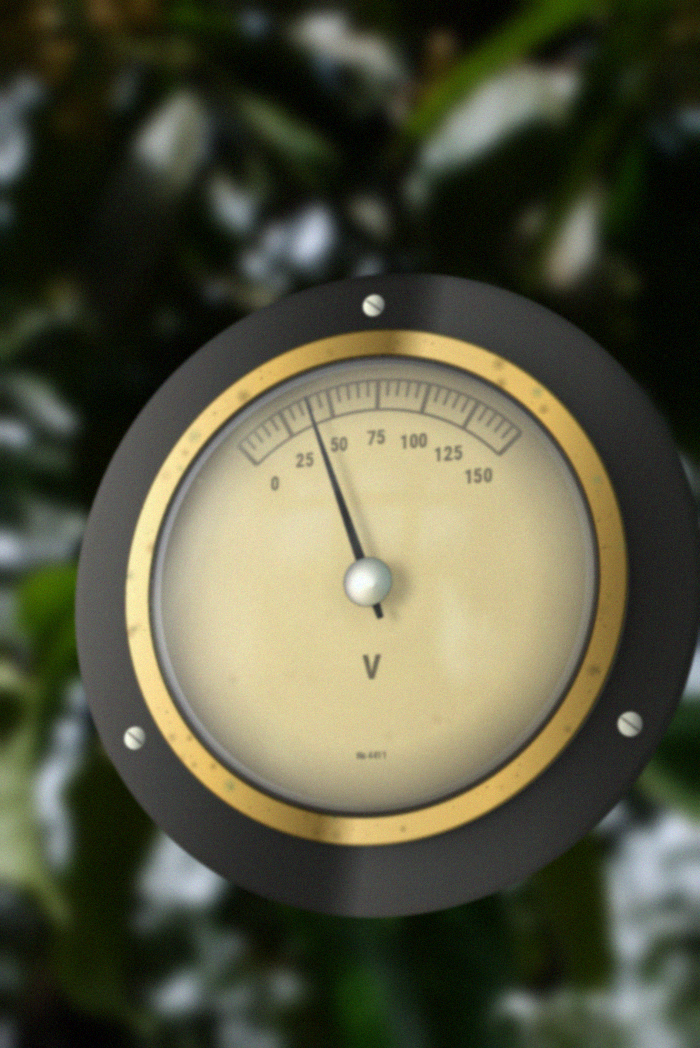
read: 40 V
